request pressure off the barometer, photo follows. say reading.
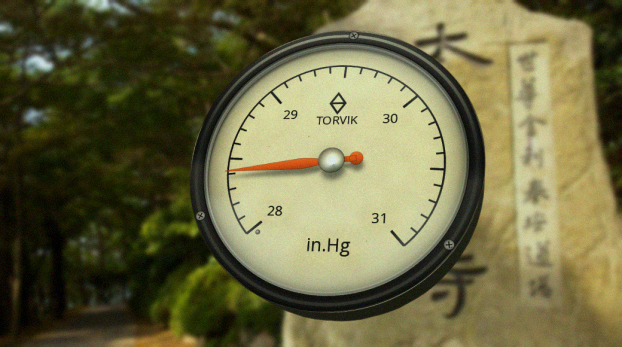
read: 28.4 inHg
